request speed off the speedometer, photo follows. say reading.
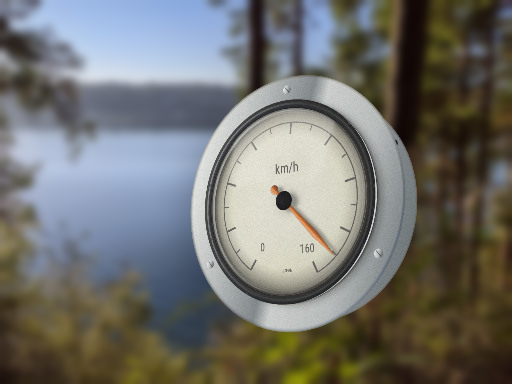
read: 150 km/h
